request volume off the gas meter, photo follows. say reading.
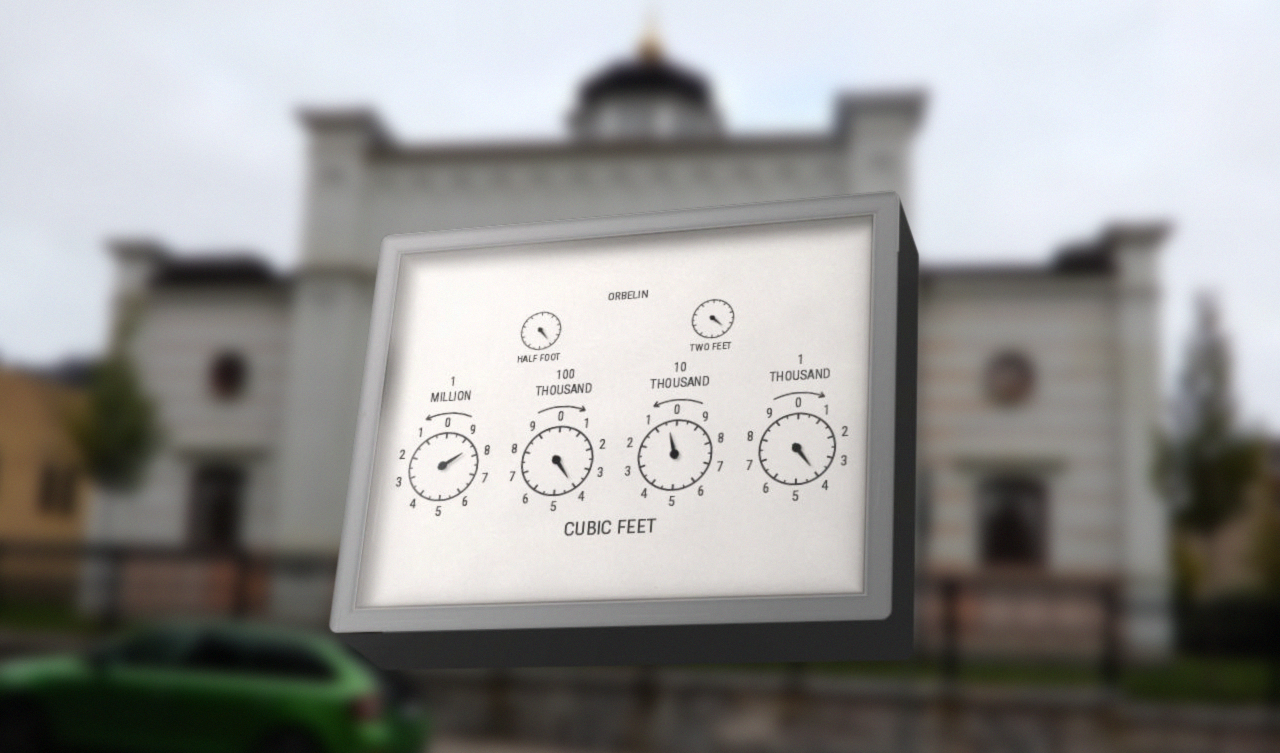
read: 840400 ft³
